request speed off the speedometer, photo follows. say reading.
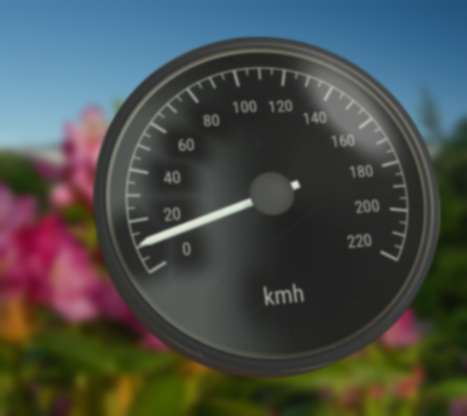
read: 10 km/h
